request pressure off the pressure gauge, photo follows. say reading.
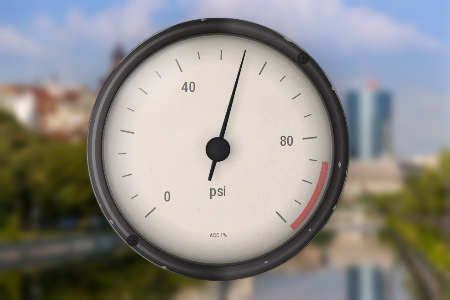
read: 55 psi
